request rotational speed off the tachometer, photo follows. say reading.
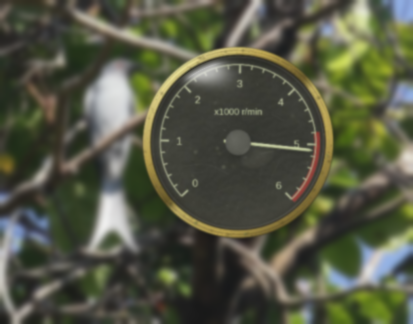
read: 5100 rpm
